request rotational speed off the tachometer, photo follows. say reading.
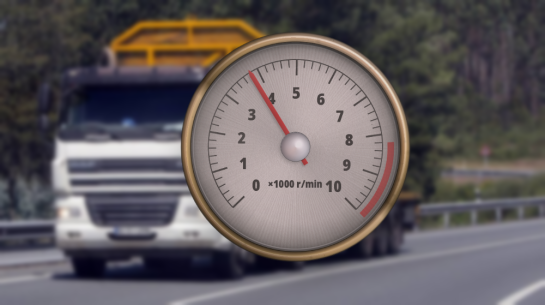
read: 3800 rpm
